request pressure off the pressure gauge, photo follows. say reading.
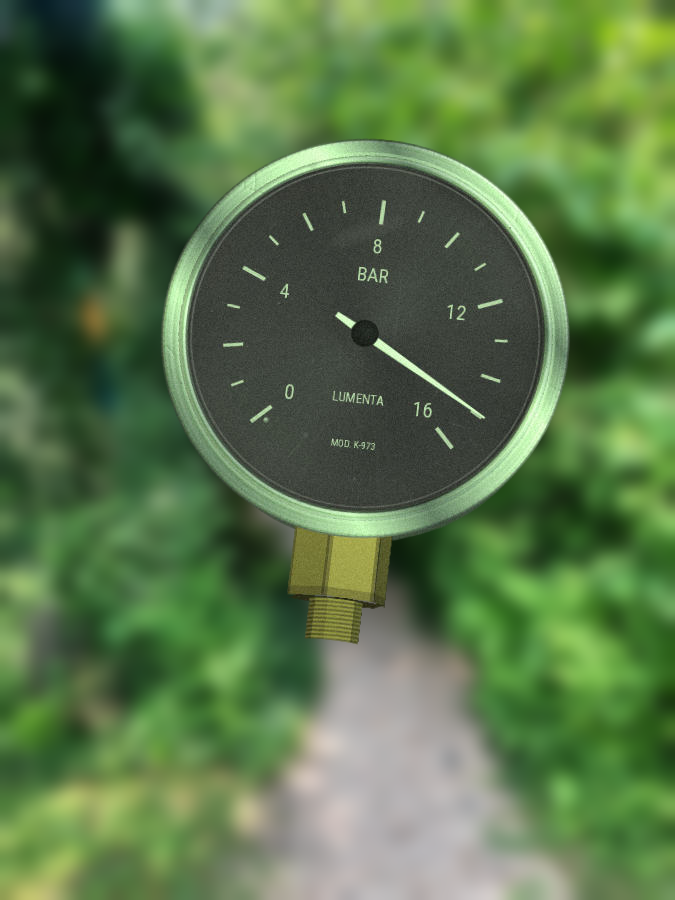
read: 15 bar
